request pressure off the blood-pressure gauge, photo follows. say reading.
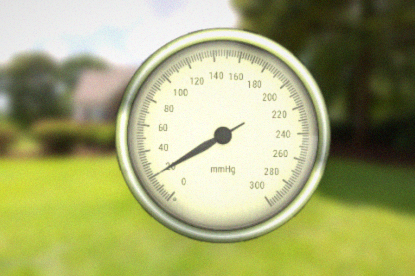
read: 20 mmHg
